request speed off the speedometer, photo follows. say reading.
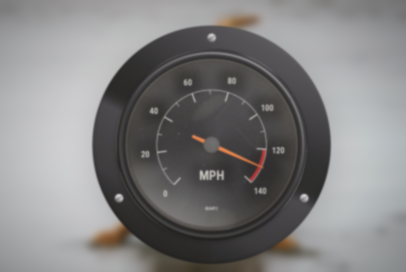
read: 130 mph
